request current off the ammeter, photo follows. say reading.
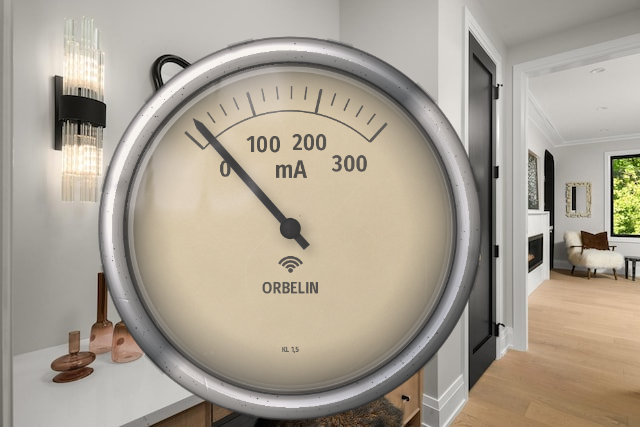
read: 20 mA
